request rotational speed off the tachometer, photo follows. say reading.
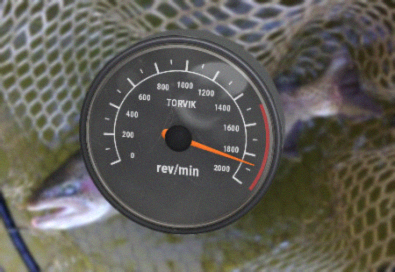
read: 1850 rpm
